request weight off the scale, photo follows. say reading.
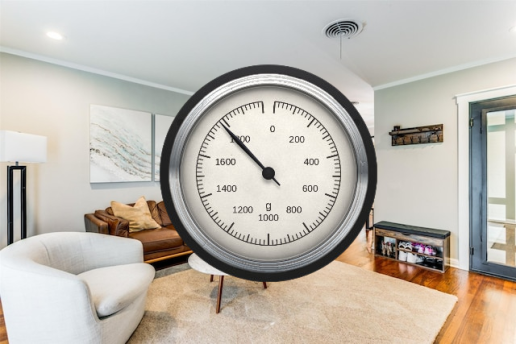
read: 1780 g
